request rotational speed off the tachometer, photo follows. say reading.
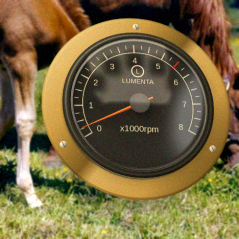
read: 250 rpm
